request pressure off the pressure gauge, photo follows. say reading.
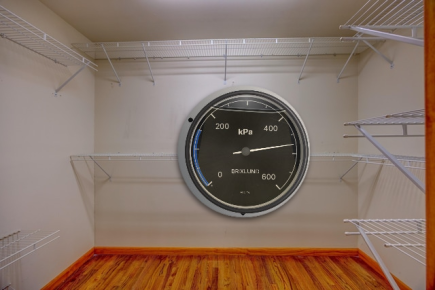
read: 475 kPa
